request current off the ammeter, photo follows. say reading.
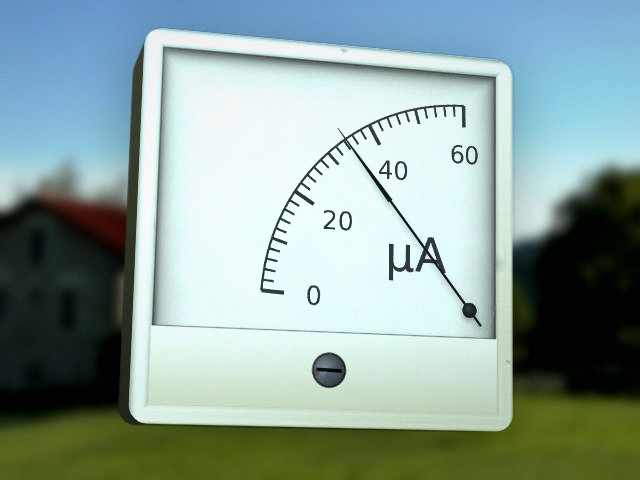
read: 34 µA
